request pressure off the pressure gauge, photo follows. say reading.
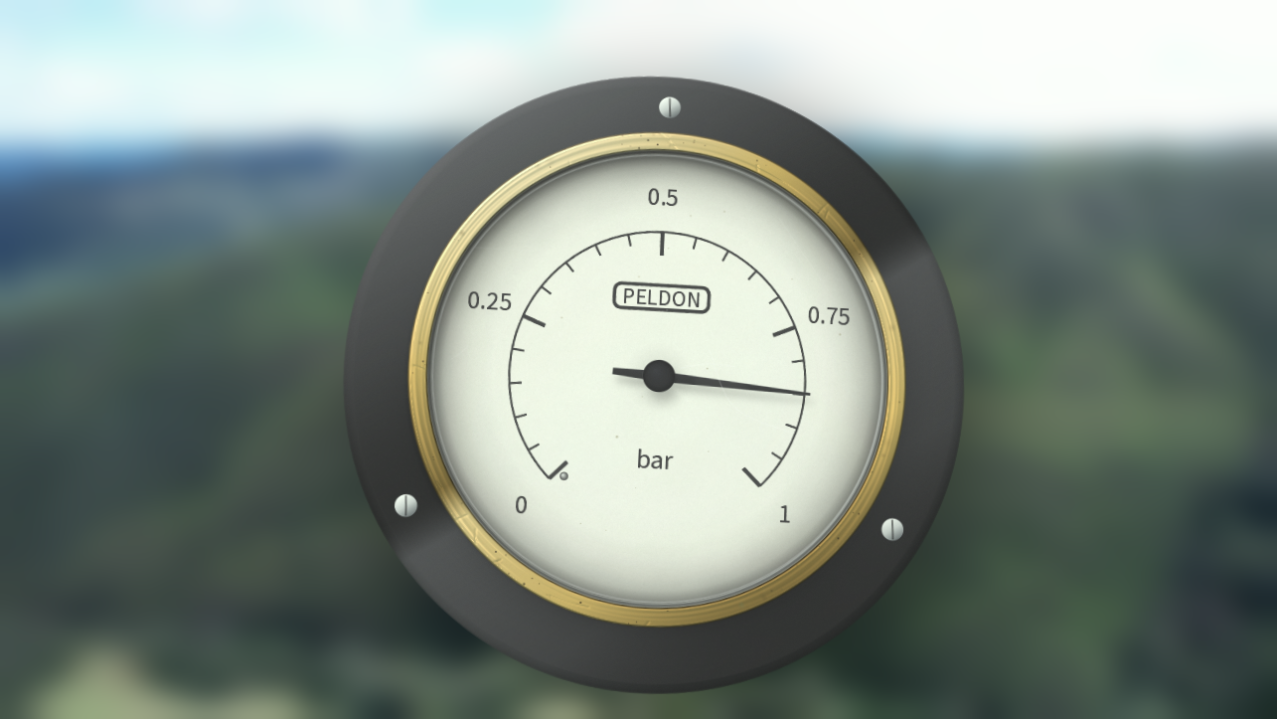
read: 0.85 bar
